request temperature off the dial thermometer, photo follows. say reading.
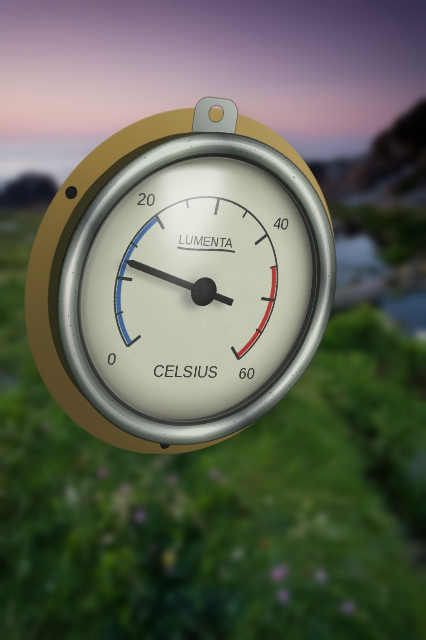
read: 12.5 °C
